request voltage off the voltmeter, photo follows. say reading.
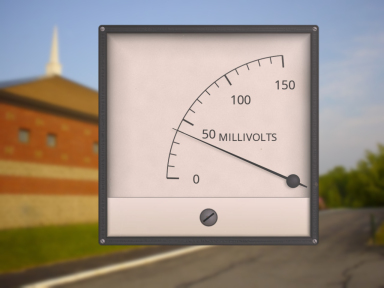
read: 40 mV
